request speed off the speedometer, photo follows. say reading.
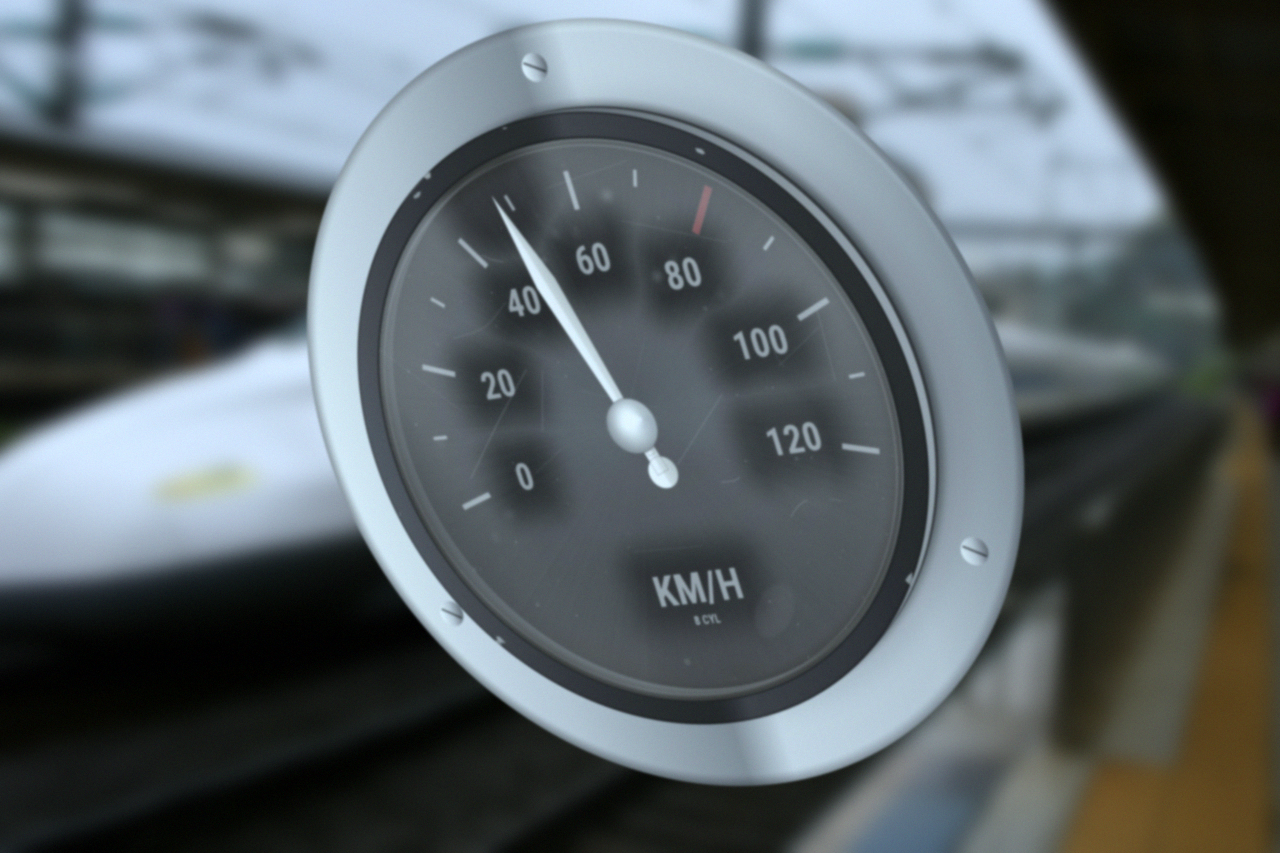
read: 50 km/h
